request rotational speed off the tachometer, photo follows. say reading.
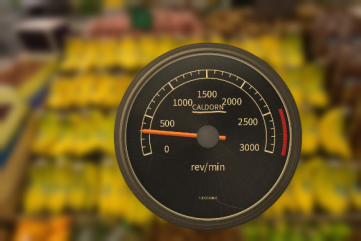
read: 300 rpm
